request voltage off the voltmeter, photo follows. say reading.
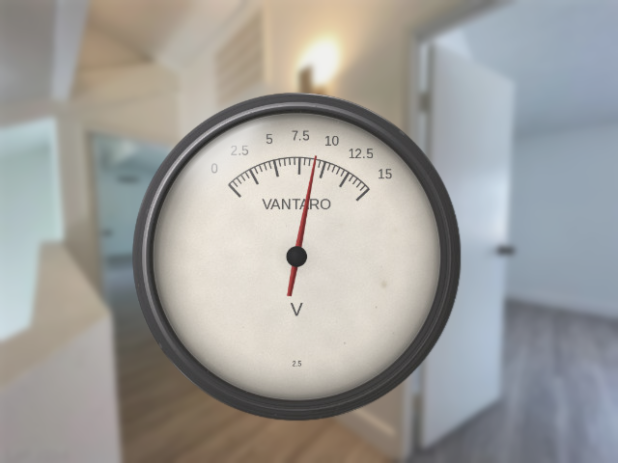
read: 9 V
